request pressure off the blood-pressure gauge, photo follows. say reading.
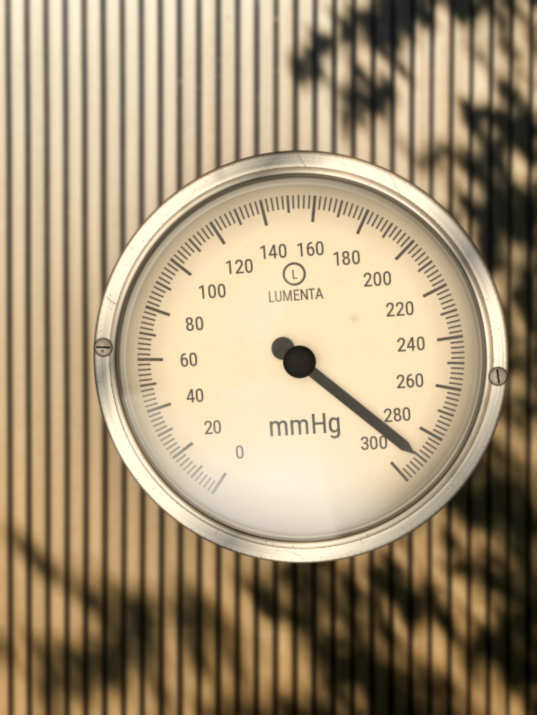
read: 290 mmHg
